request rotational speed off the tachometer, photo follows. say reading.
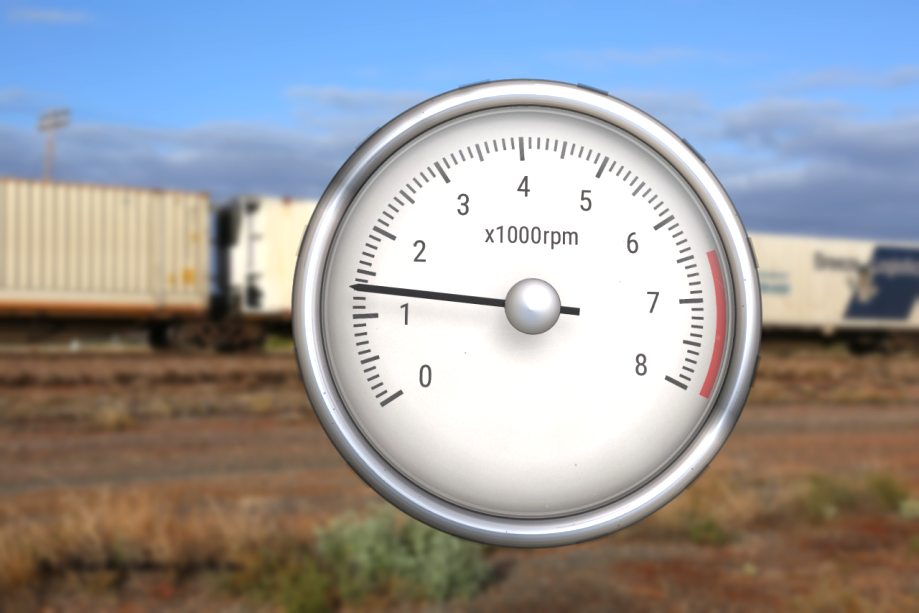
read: 1300 rpm
